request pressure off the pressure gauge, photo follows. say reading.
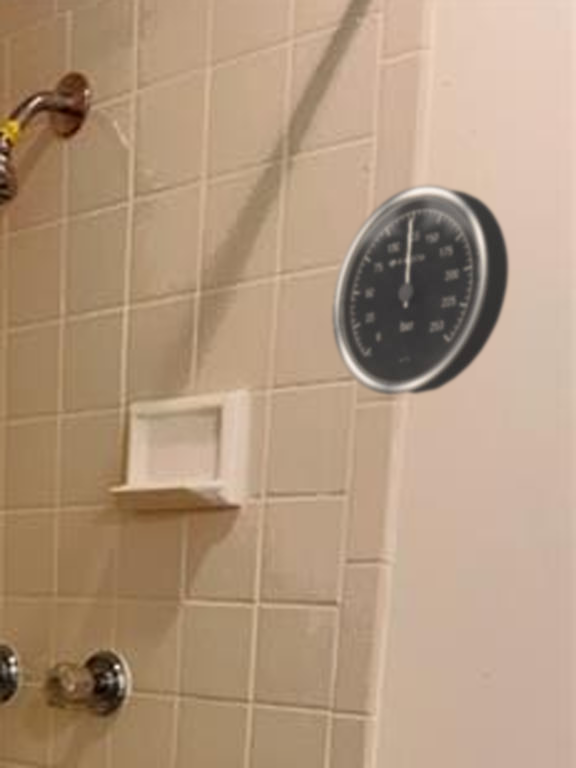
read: 125 bar
